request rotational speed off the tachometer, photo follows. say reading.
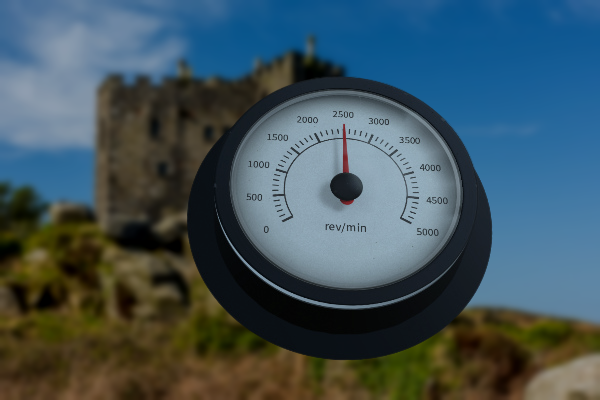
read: 2500 rpm
